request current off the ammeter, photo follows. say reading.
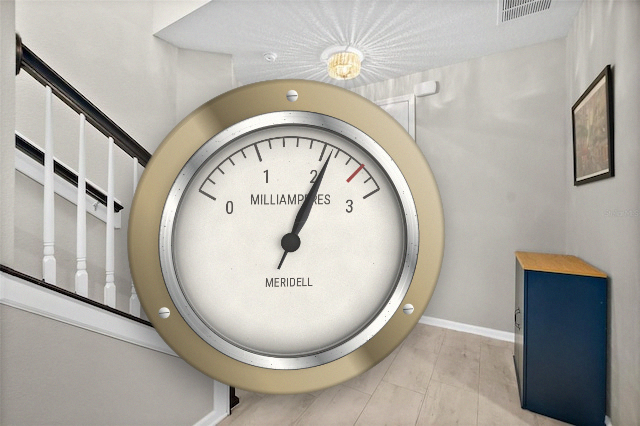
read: 2.1 mA
